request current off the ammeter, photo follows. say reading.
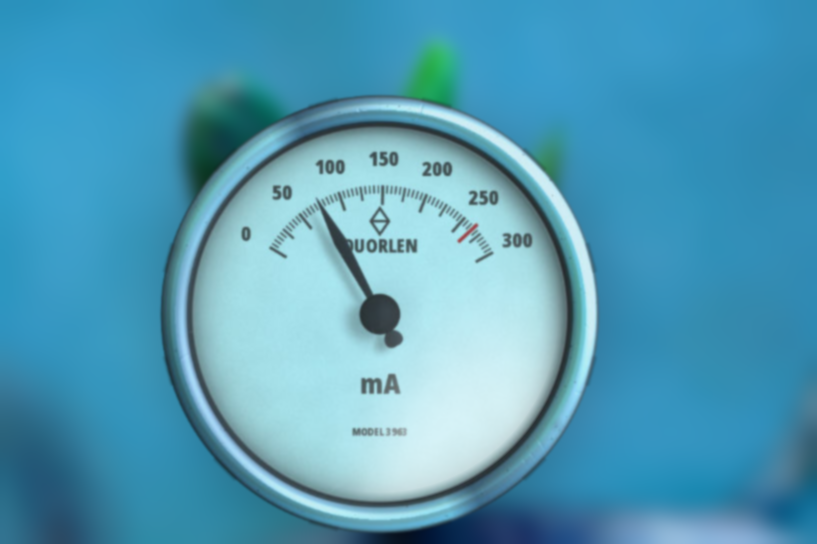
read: 75 mA
